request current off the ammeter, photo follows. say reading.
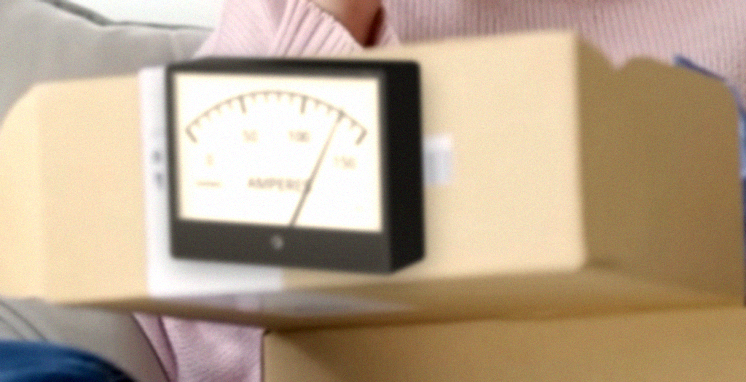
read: 130 A
